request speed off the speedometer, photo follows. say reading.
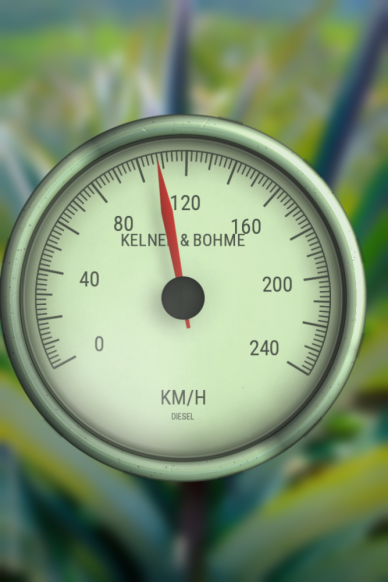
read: 108 km/h
